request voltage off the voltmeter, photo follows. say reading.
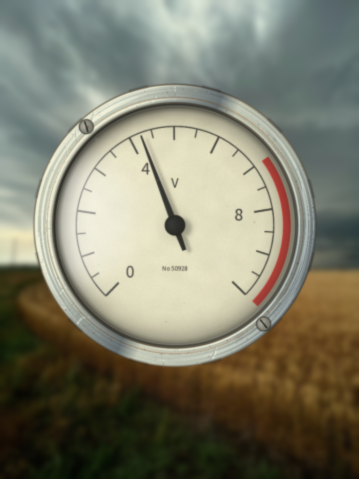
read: 4.25 V
